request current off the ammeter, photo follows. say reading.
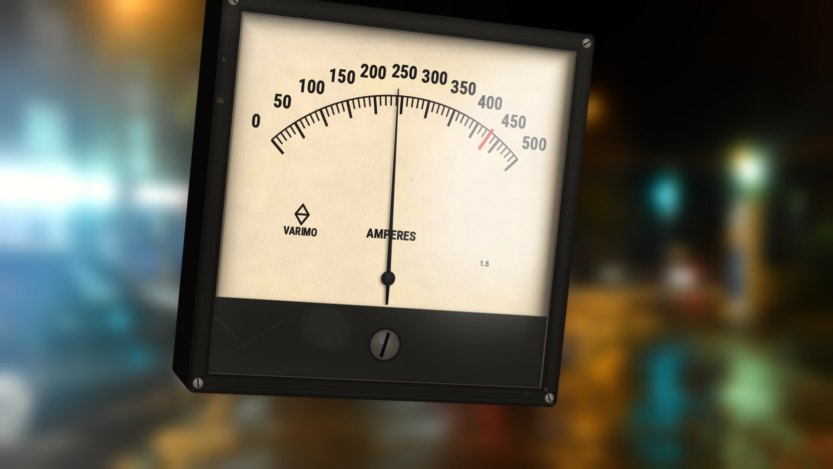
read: 240 A
